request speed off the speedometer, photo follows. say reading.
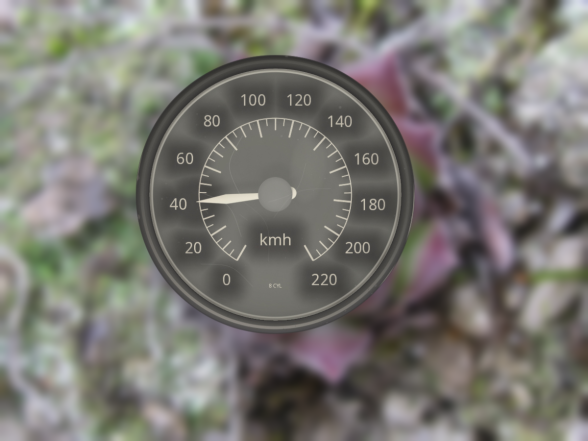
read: 40 km/h
